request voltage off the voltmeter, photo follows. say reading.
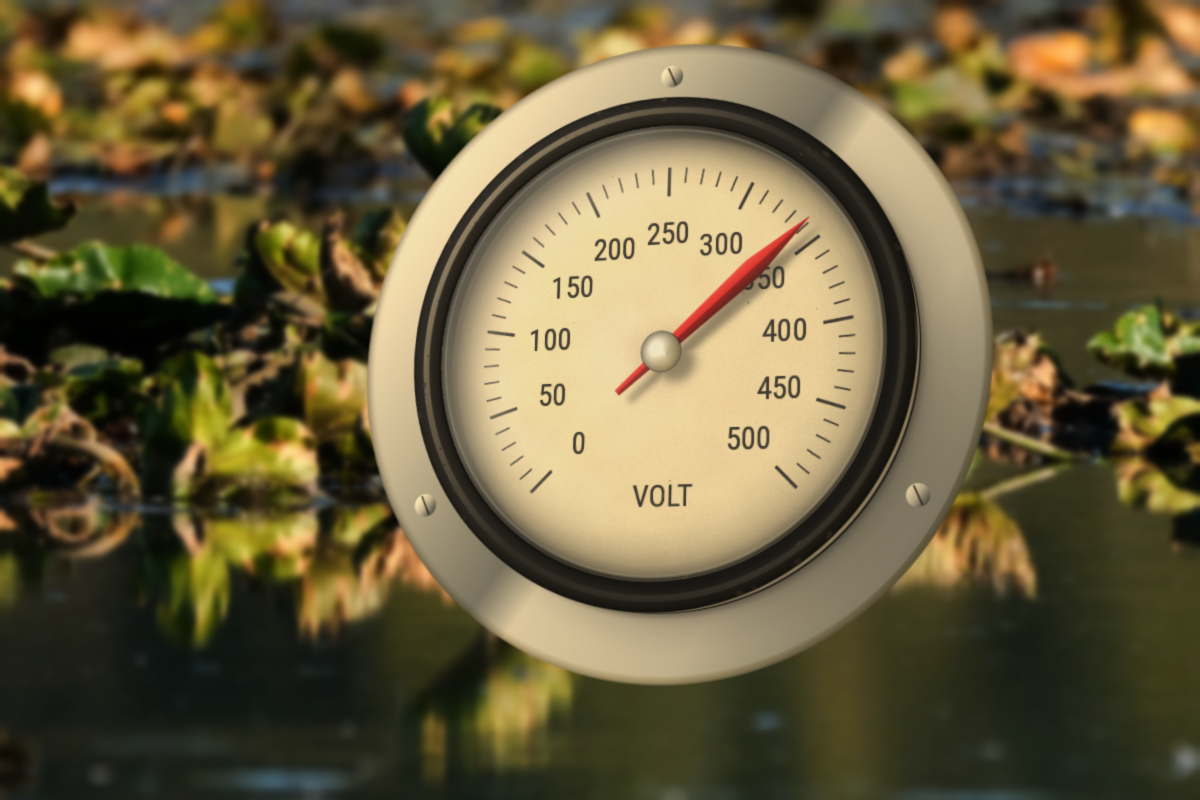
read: 340 V
